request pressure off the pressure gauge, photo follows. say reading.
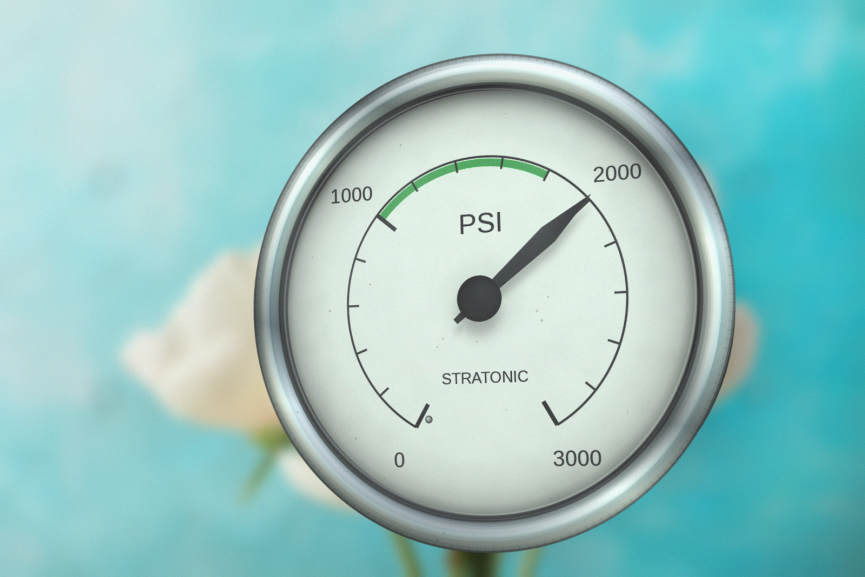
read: 2000 psi
